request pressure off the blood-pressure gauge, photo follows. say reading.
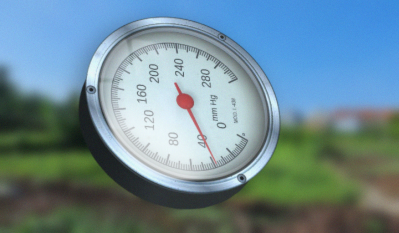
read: 40 mmHg
